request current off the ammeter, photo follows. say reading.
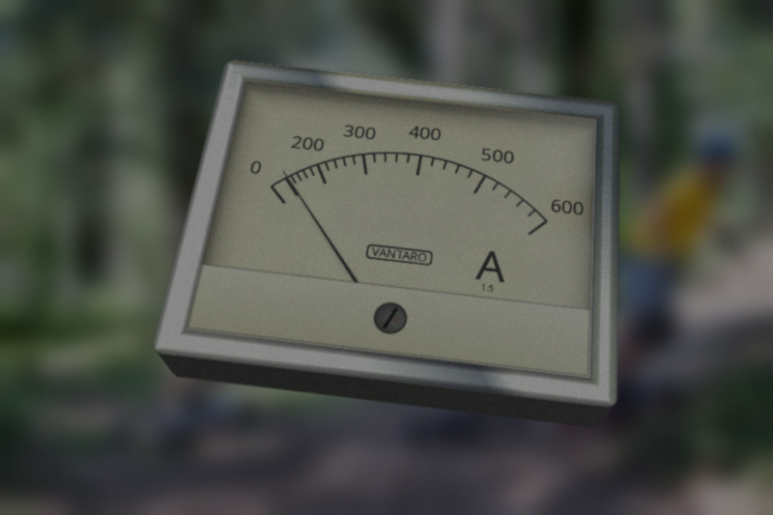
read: 100 A
